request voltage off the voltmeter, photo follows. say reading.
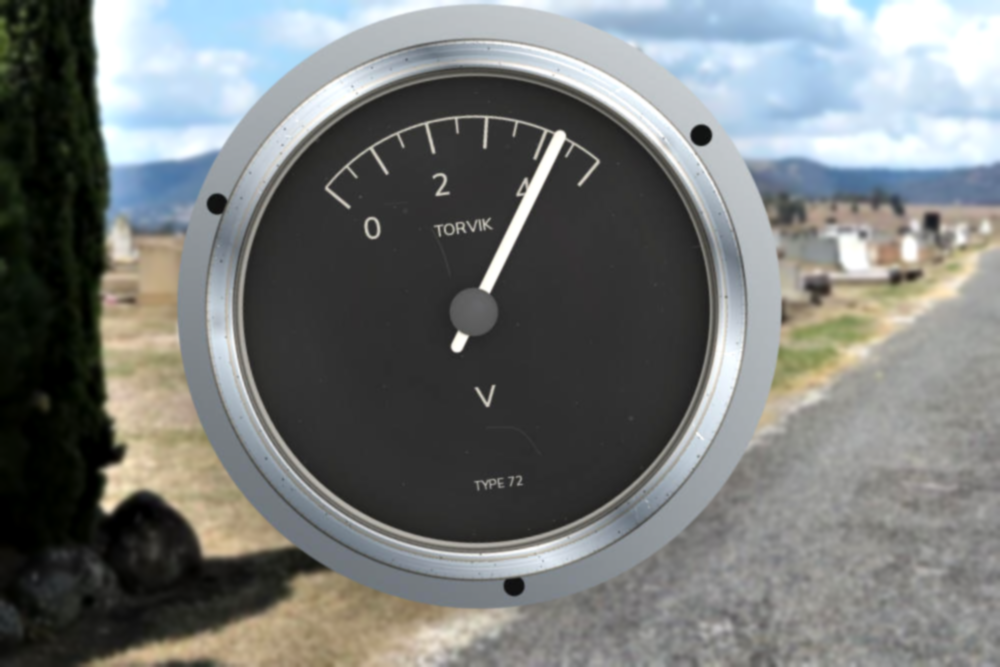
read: 4.25 V
